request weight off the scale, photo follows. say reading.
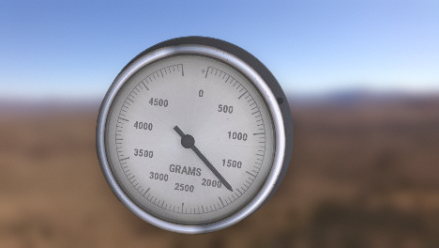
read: 1800 g
